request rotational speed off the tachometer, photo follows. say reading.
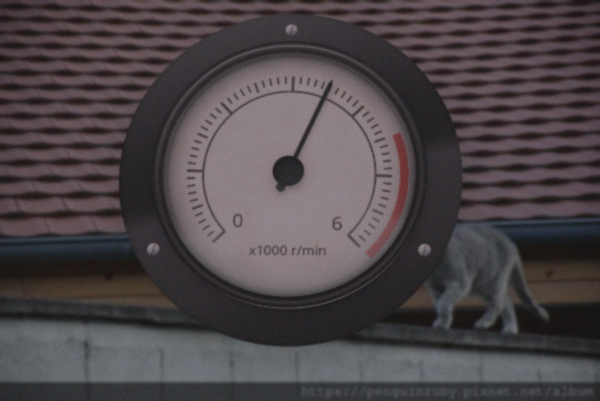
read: 3500 rpm
